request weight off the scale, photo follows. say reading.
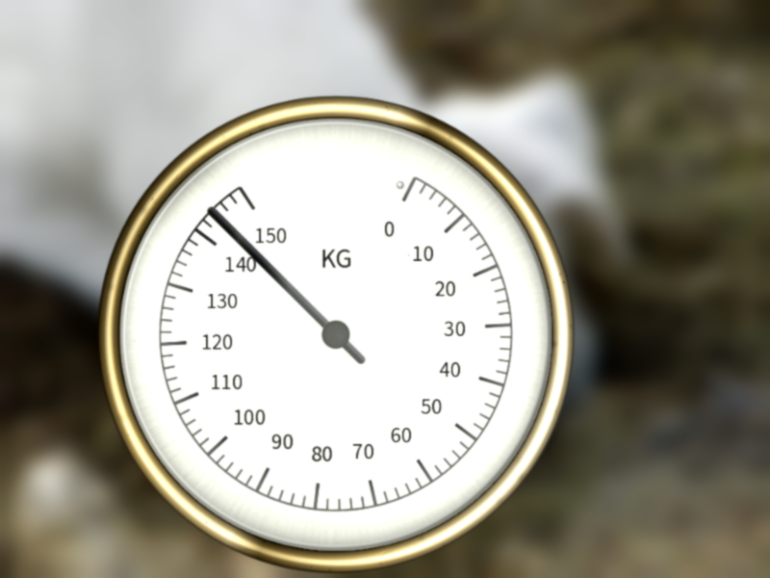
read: 144 kg
